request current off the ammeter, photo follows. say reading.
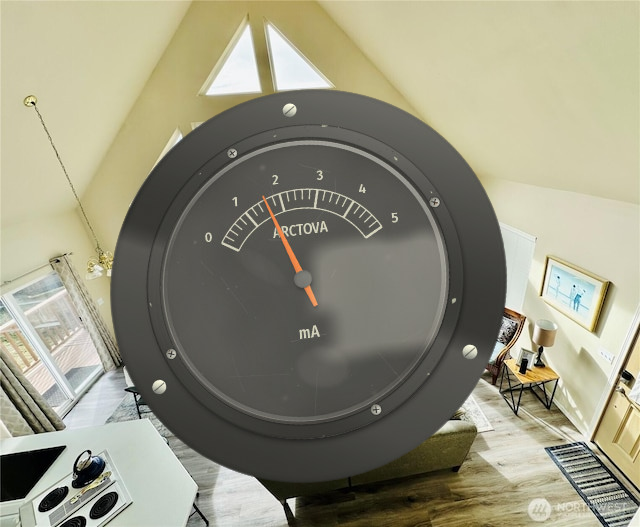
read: 1.6 mA
